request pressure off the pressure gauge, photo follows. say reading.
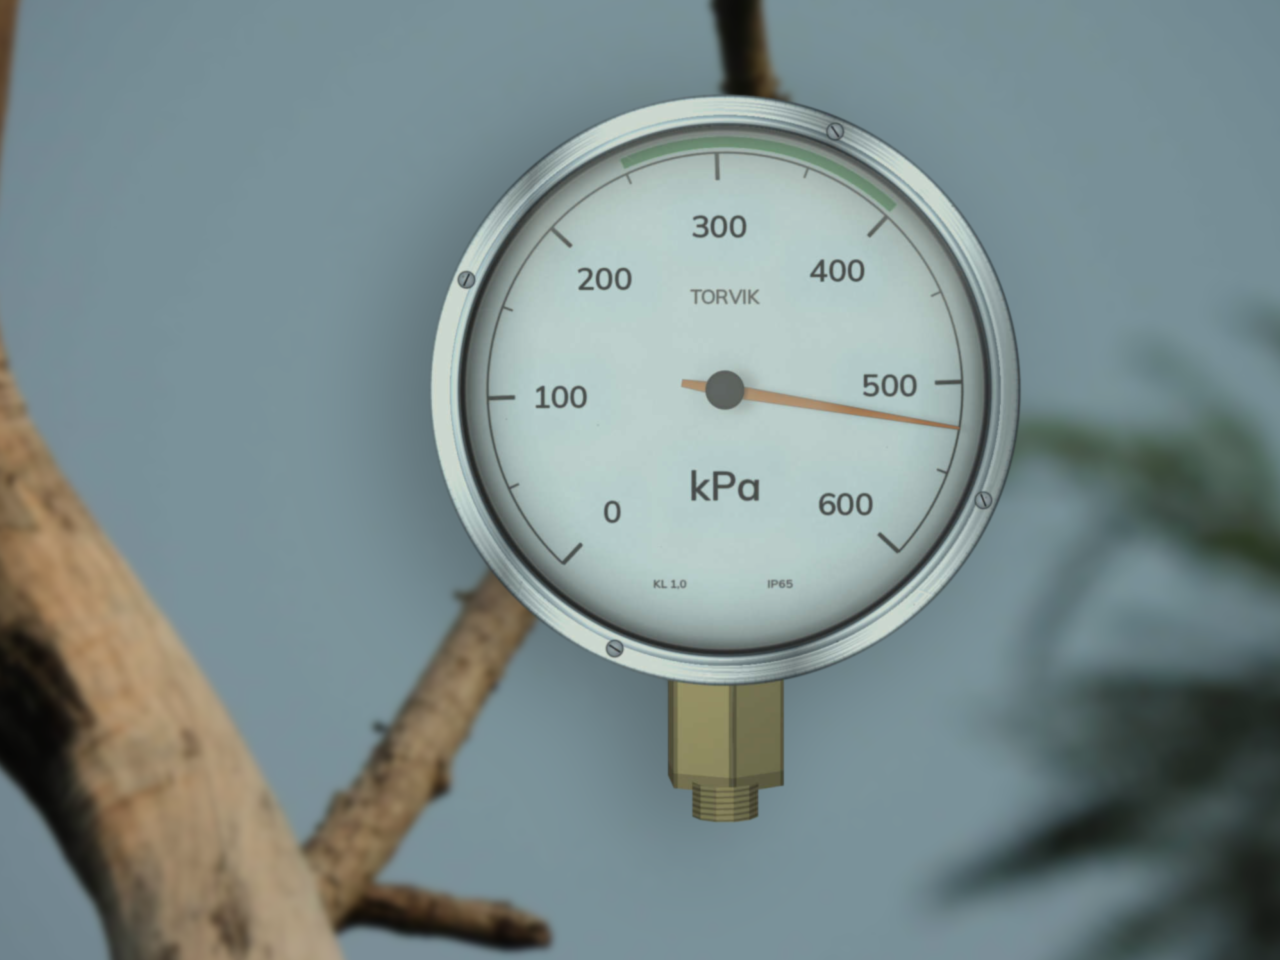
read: 525 kPa
